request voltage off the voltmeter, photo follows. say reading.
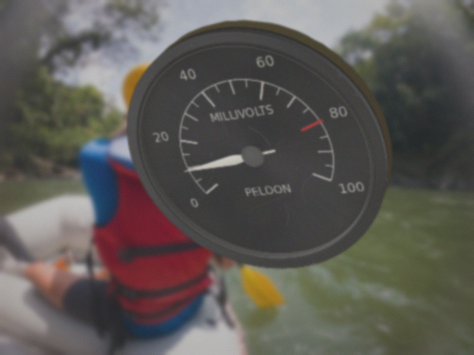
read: 10 mV
